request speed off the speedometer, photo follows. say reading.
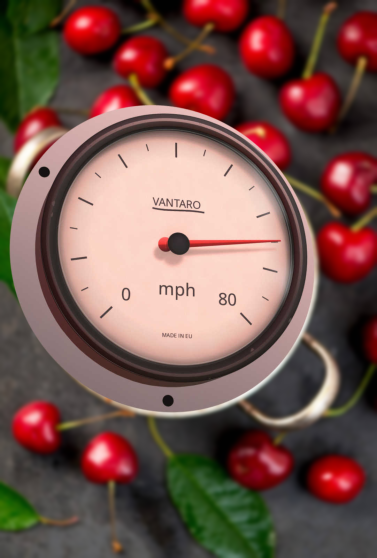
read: 65 mph
